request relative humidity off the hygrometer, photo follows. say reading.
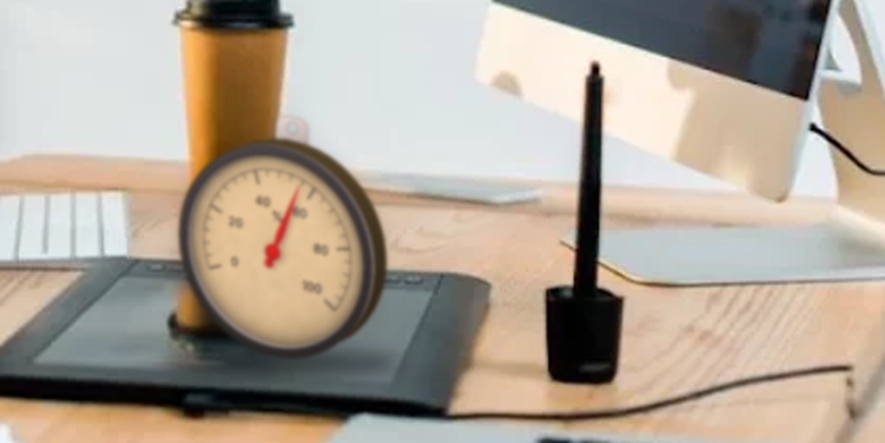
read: 56 %
